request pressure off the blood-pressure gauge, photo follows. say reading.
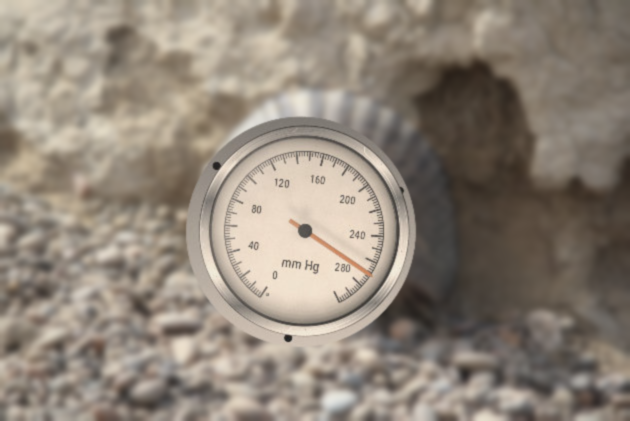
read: 270 mmHg
